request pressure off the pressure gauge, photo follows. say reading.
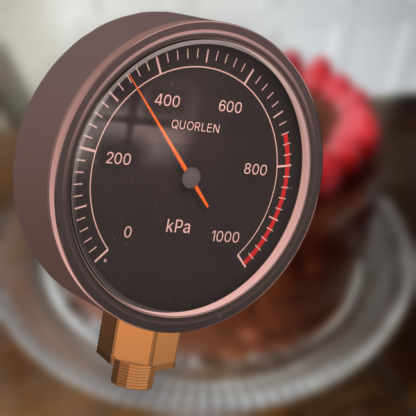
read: 340 kPa
